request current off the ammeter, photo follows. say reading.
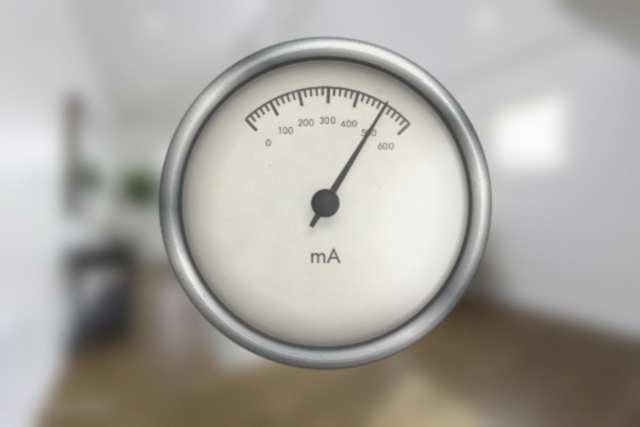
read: 500 mA
